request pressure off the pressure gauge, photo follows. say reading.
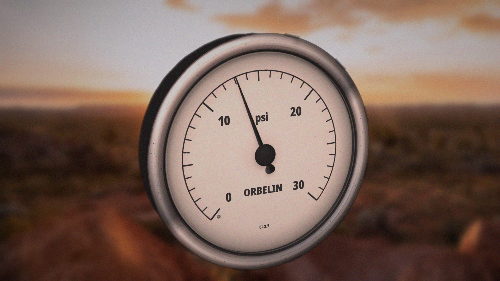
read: 13 psi
